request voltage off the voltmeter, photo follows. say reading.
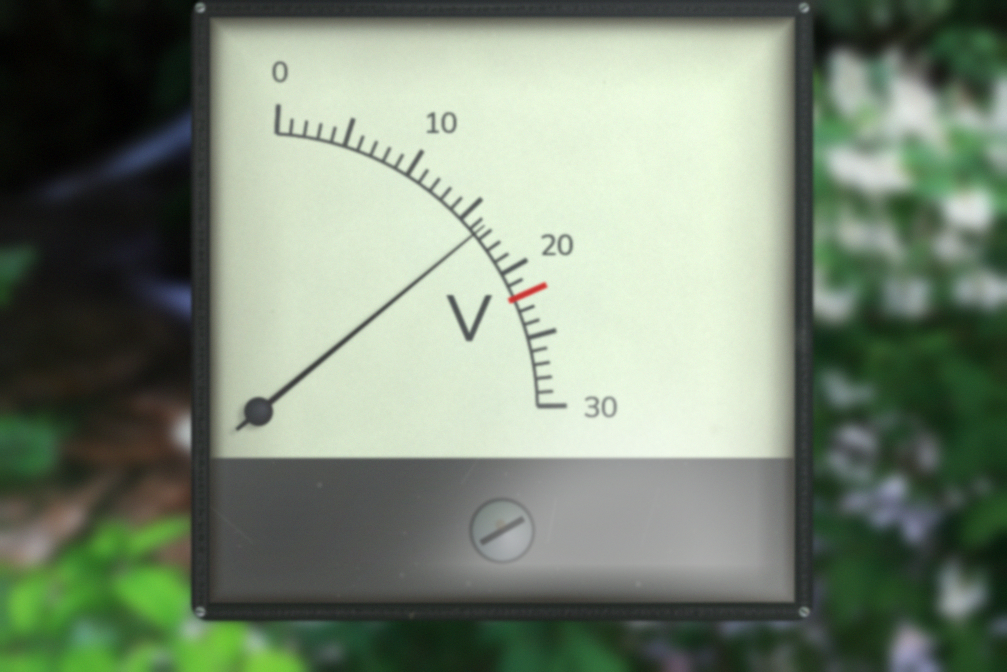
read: 16.5 V
